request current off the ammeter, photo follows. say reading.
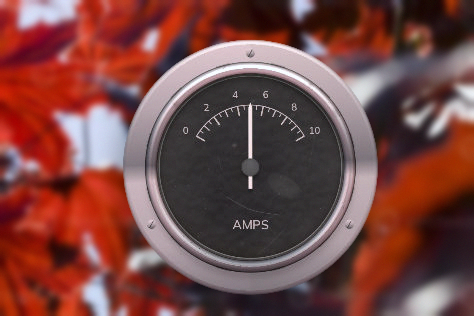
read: 5 A
